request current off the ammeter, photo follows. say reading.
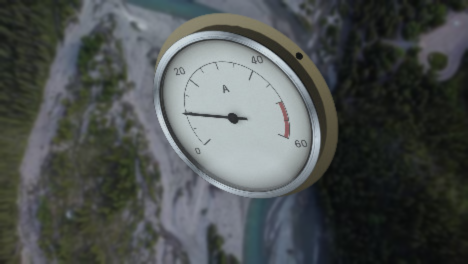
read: 10 A
